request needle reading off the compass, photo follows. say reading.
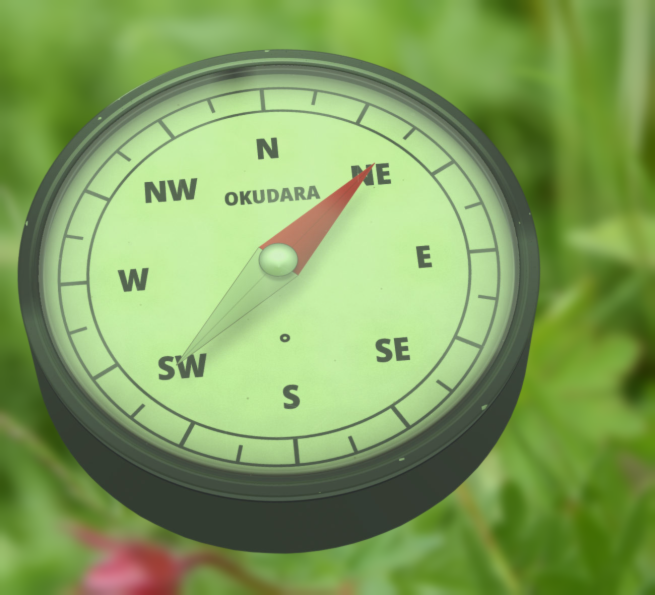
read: 45 °
